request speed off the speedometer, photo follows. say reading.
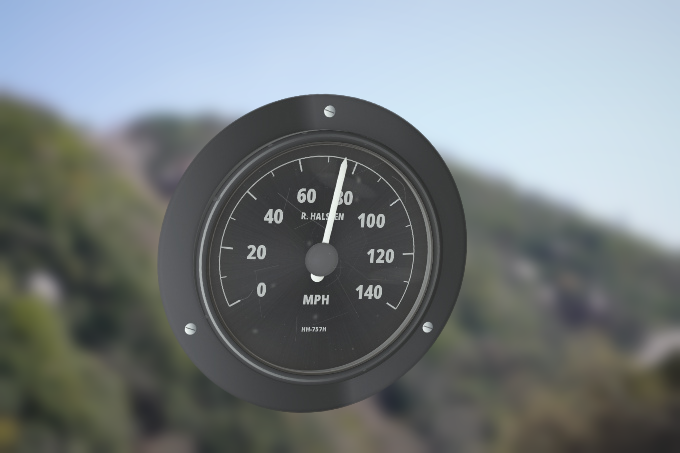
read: 75 mph
